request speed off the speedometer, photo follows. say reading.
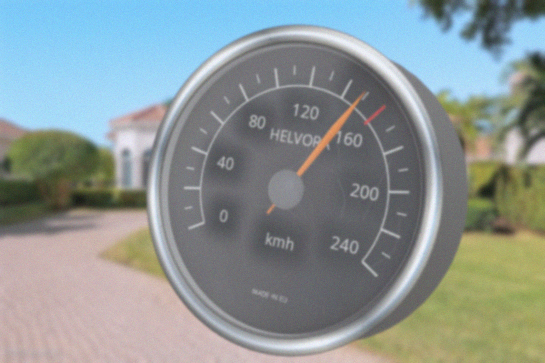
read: 150 km/h
